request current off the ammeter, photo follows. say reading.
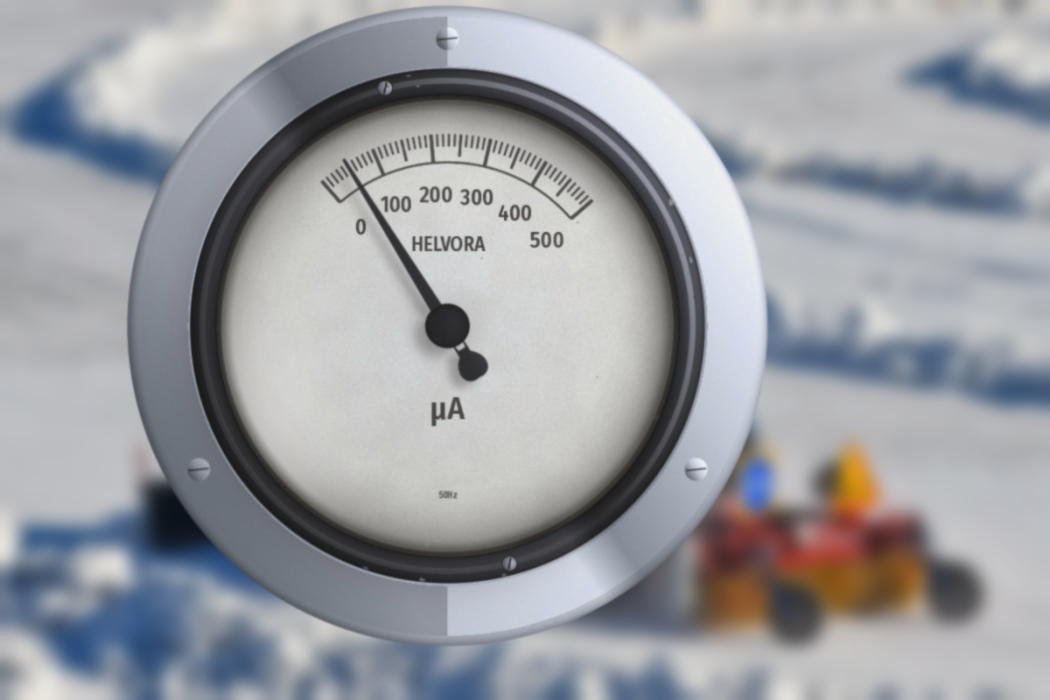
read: 50 µA
